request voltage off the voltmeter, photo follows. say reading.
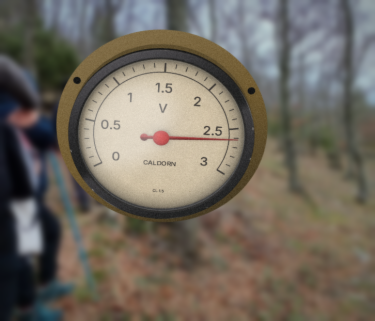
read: 2.6 V
